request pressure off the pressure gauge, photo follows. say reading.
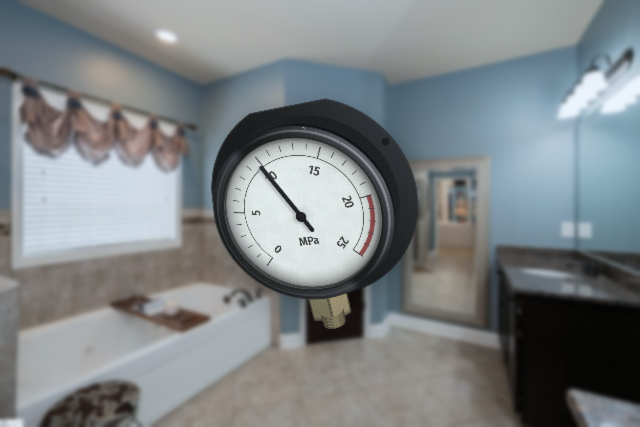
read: 10 MPa
